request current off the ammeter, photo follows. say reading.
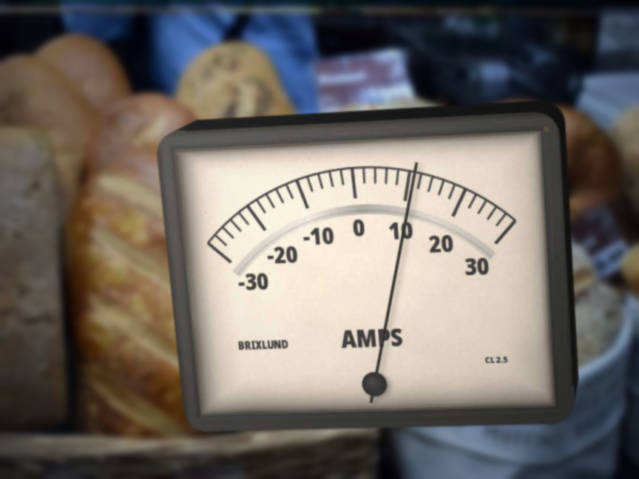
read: 11 A
